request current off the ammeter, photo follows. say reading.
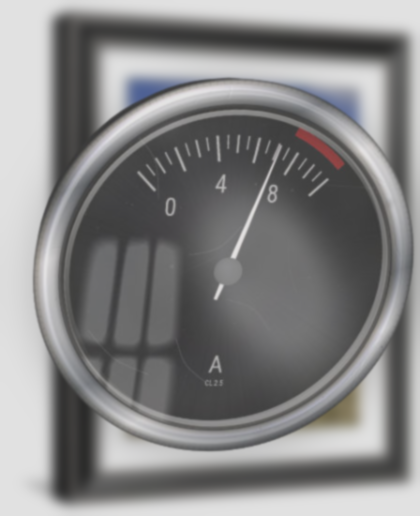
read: 7 A
